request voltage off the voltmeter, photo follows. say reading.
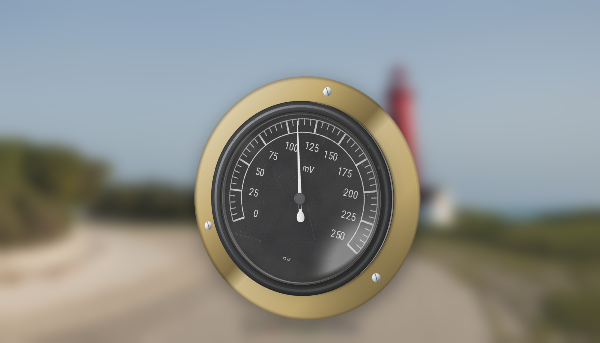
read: 110 mV
